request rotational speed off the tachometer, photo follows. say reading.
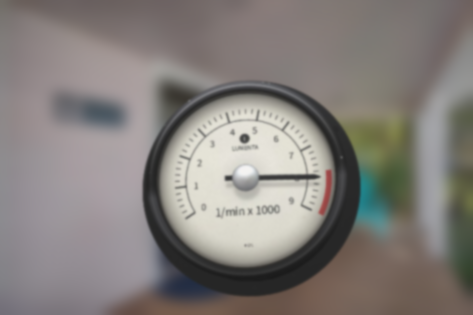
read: 8000 rpm
